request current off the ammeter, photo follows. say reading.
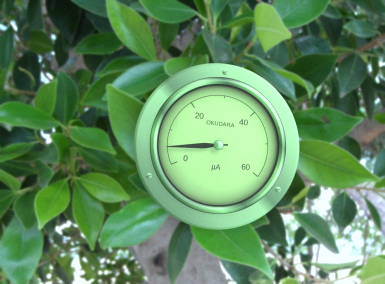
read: 5 µA
